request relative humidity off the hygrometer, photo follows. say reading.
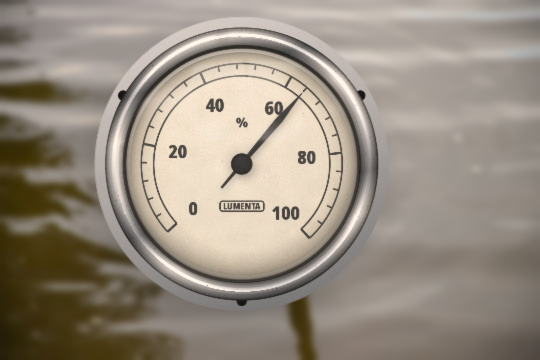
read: 64 %
